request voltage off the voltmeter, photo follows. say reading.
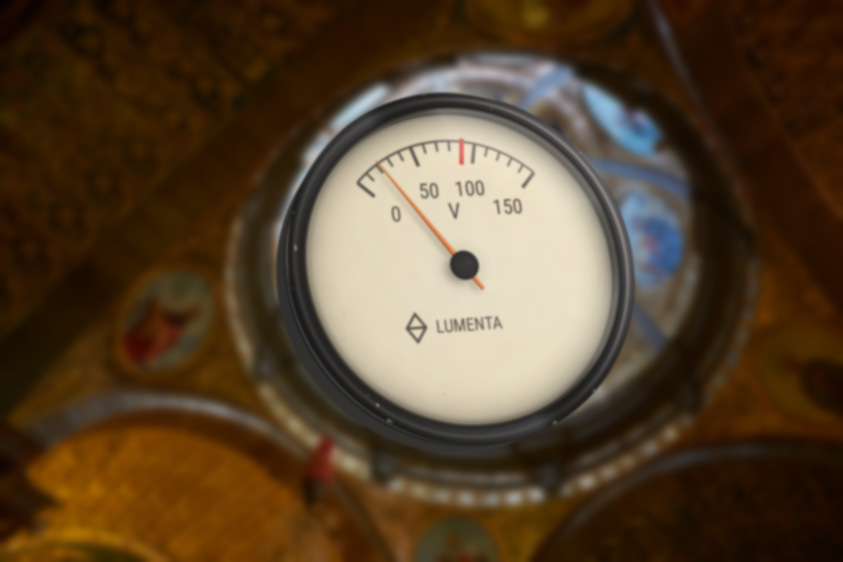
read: 20 V
